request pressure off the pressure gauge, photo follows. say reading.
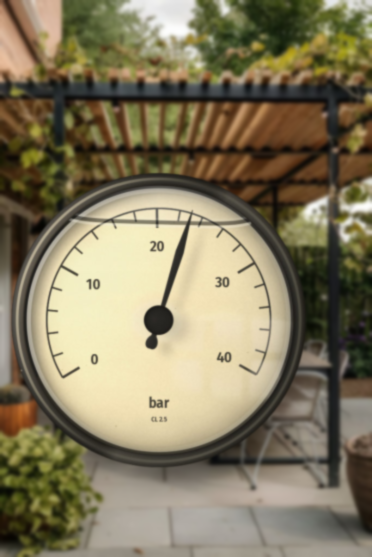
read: 23 bar
